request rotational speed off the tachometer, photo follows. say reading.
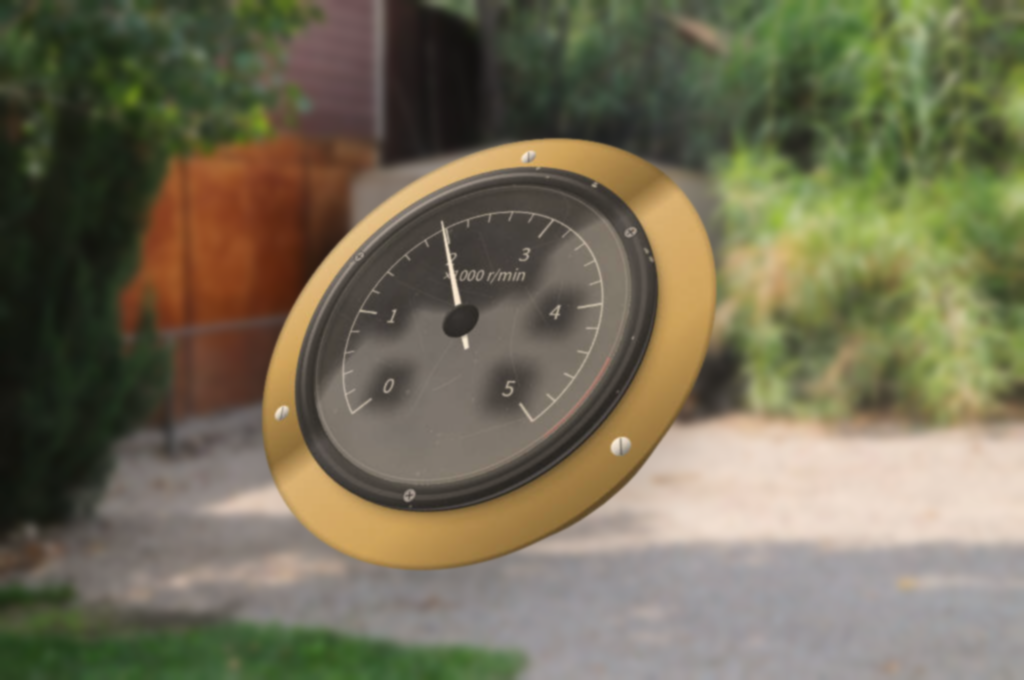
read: 2000 rpm
